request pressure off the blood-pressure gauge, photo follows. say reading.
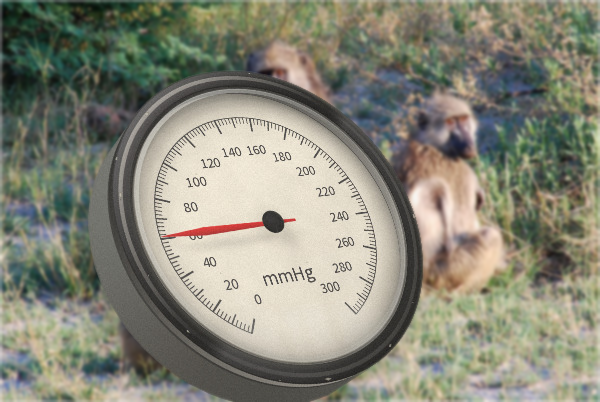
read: 60 mmHg
